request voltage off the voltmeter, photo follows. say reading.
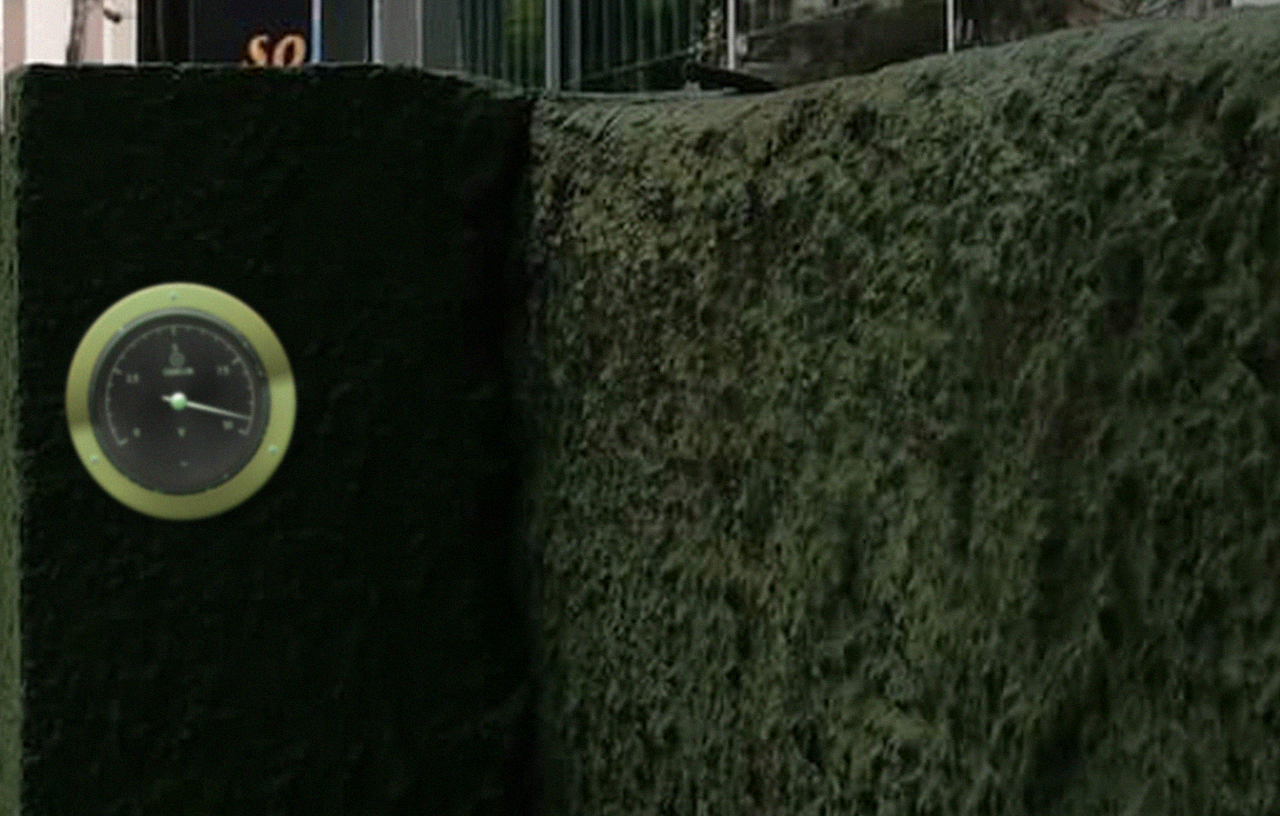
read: 9.5 V
